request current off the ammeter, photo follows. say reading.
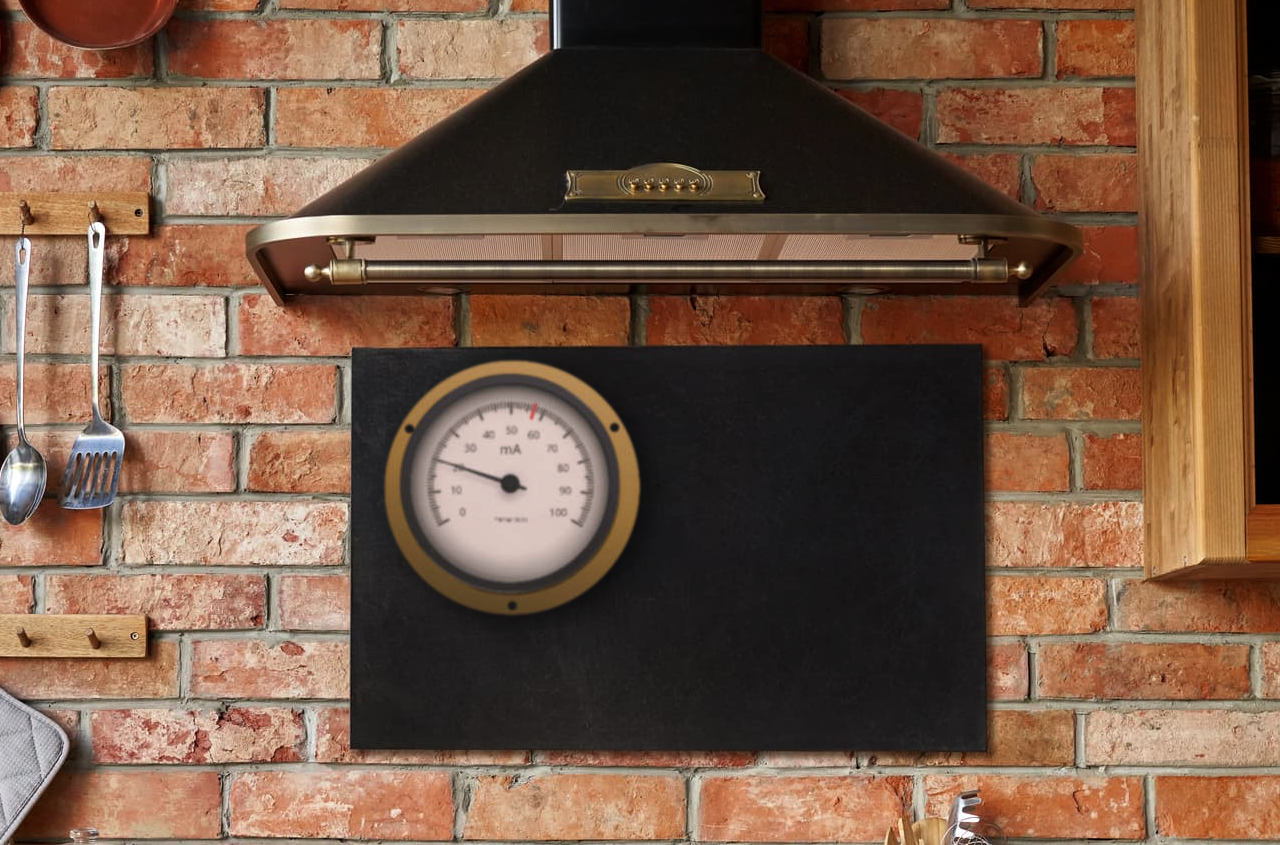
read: 20 mA
